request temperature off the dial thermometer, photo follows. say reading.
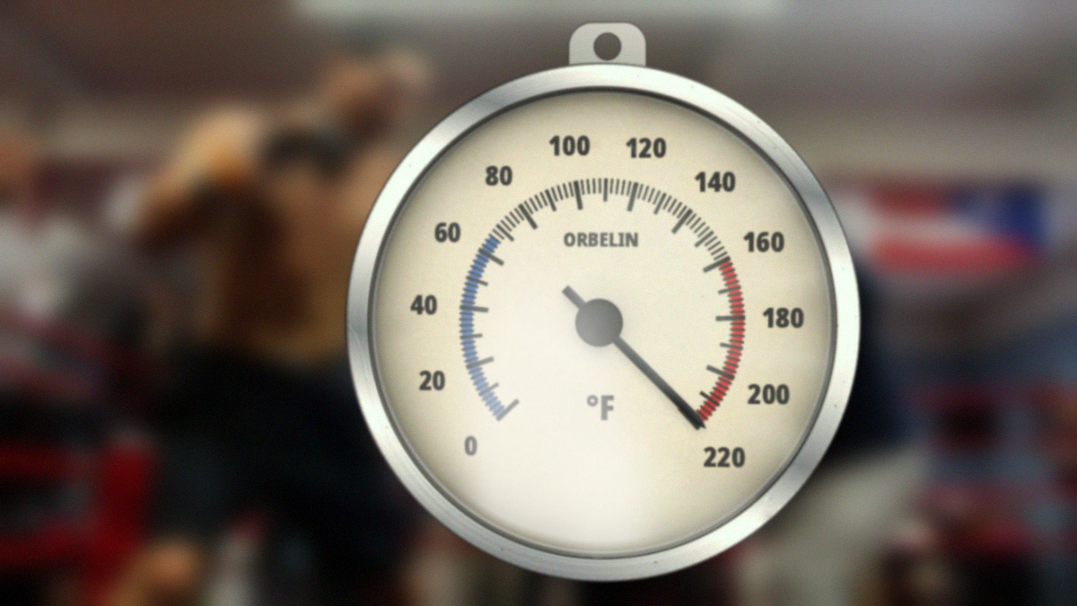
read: 218 °F
